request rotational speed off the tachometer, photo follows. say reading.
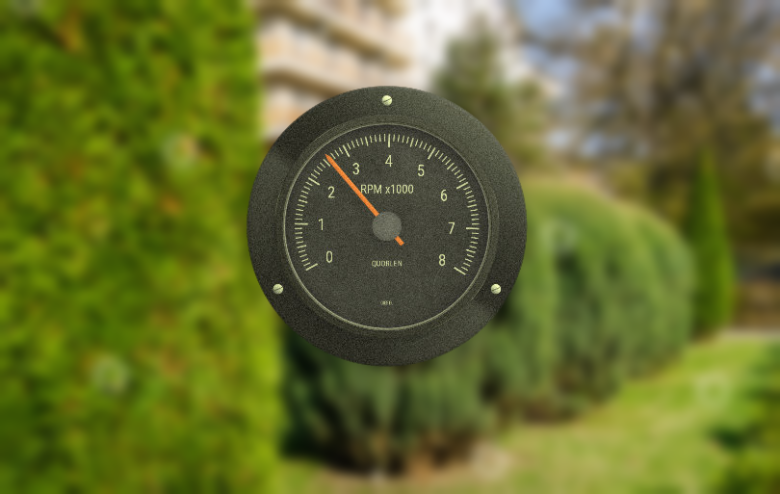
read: 2600 rpm
